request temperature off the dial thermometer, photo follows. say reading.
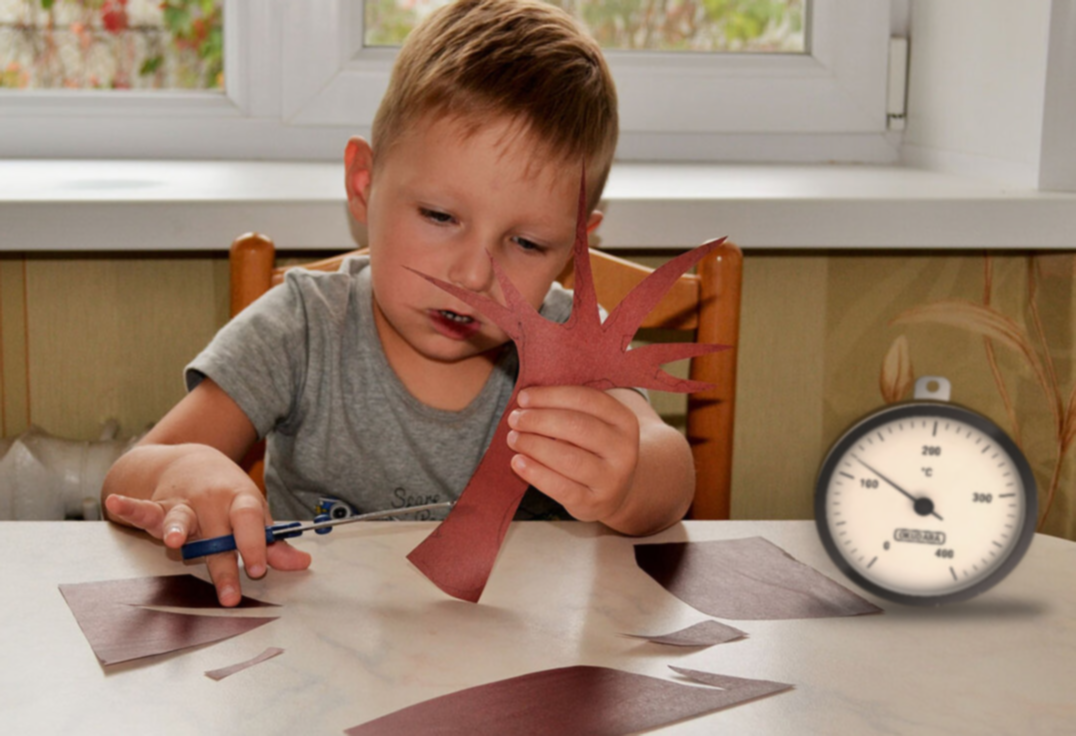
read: 120 °C
